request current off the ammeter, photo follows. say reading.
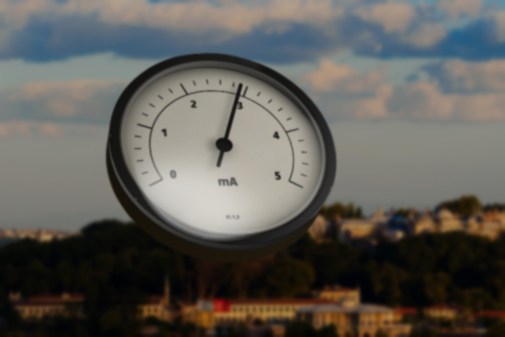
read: 2.9 mA
